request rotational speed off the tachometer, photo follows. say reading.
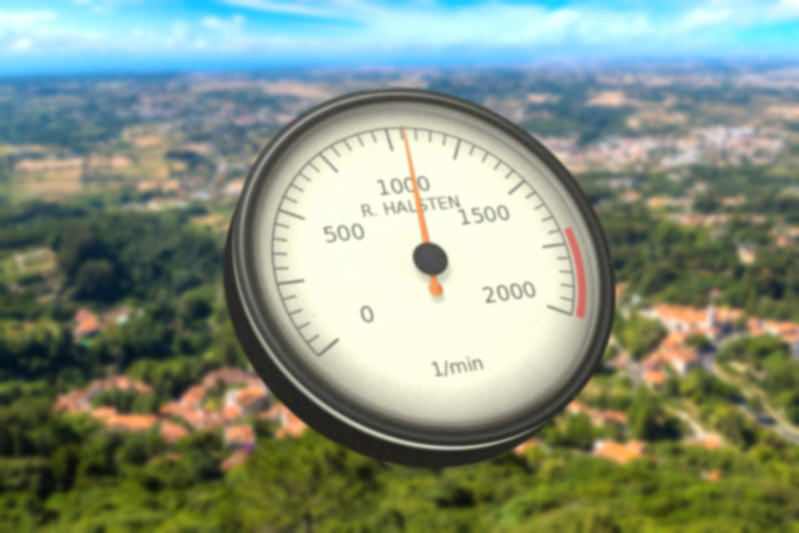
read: 1050 rpm
